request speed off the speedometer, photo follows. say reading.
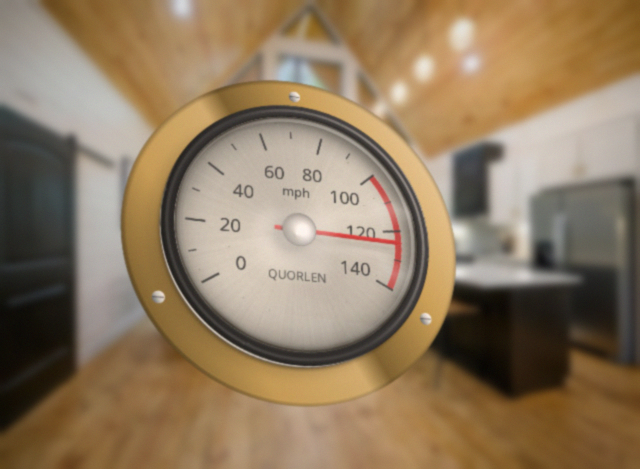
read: 125 mph
